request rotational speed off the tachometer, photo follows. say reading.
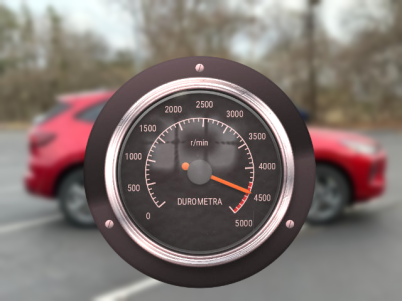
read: 4500 rpm
